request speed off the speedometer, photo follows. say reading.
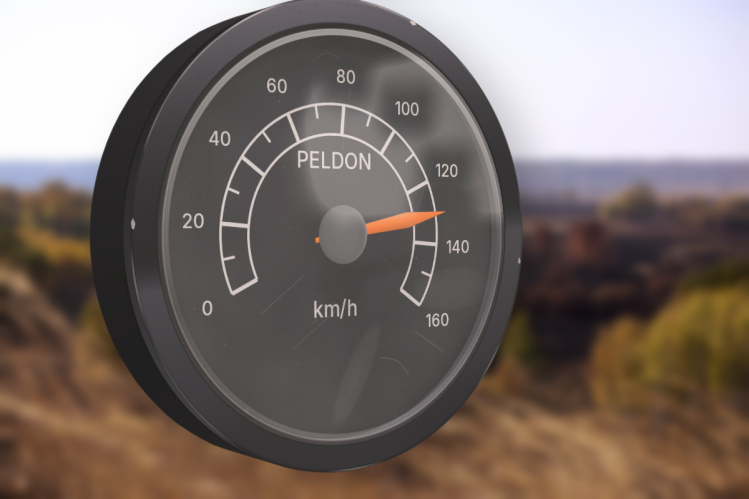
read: 130 km/h
